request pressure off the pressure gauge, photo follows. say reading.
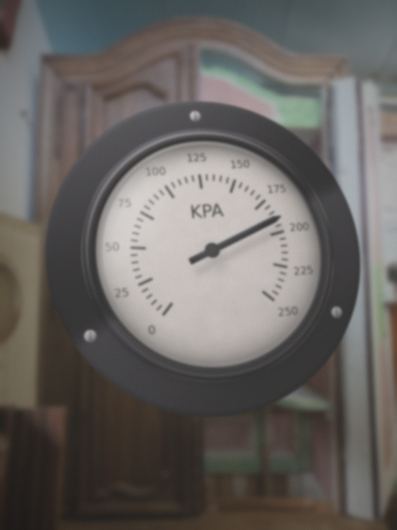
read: 190 kPa
